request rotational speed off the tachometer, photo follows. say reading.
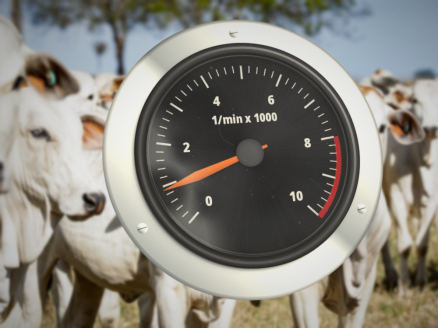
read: 900 rpm
